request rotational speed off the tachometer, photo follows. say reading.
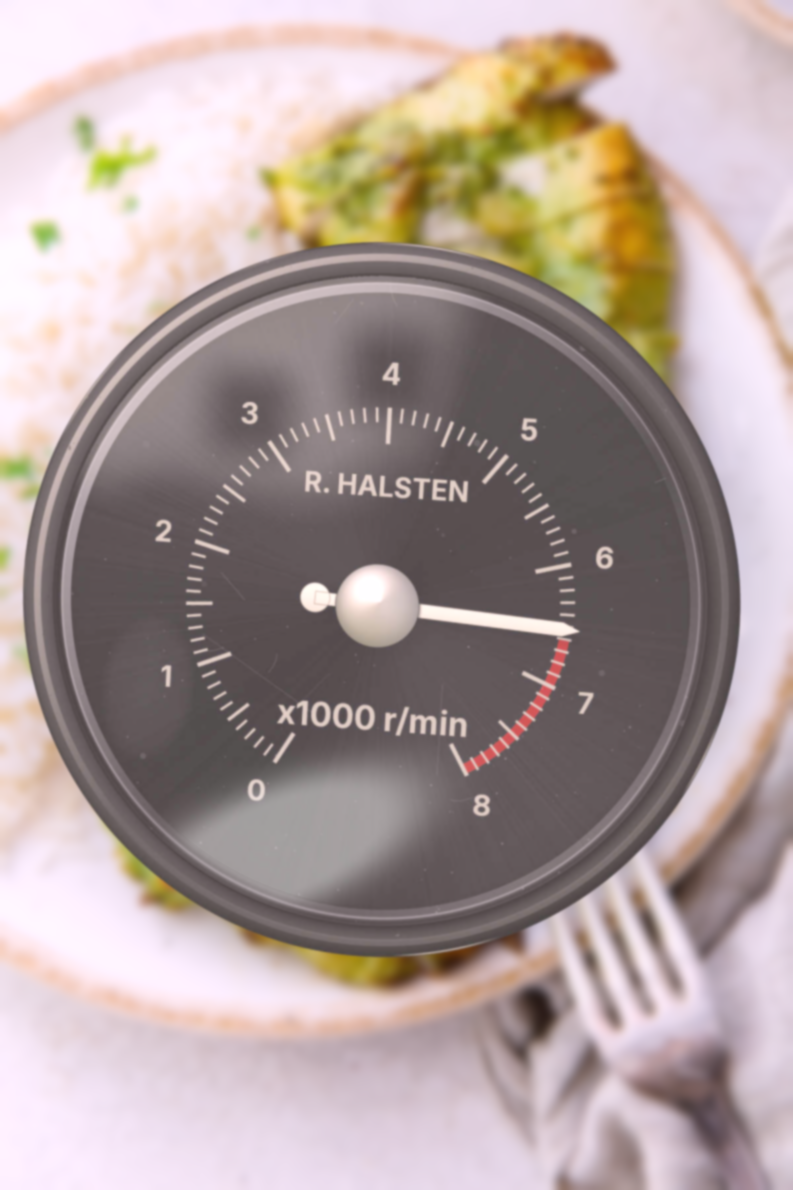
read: 6500 rpm
